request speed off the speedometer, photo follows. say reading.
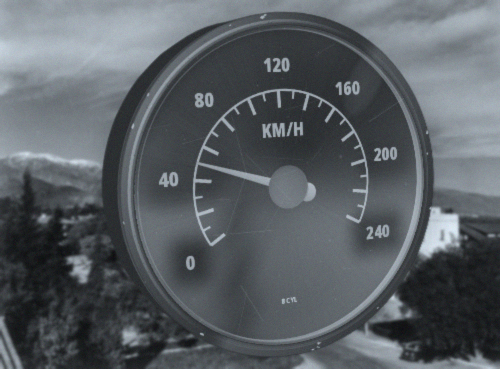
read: 50 km/h
